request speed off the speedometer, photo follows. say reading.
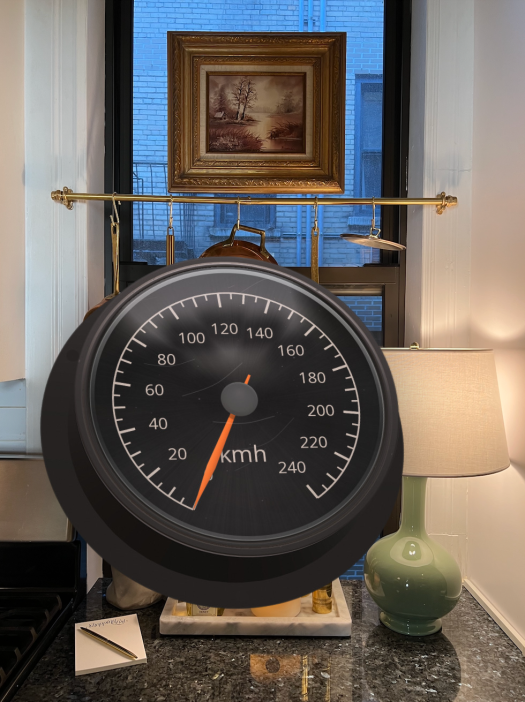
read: 0 km/h
